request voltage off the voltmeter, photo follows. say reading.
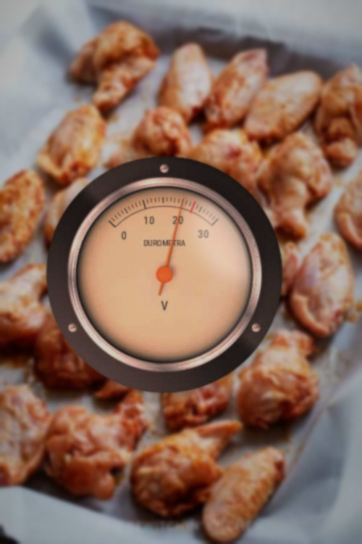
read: 20 V
